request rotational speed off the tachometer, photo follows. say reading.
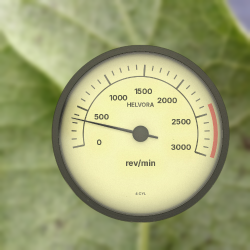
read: 350 rpm
